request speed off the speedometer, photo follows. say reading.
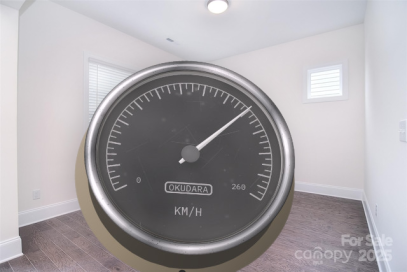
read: 180 km/h
